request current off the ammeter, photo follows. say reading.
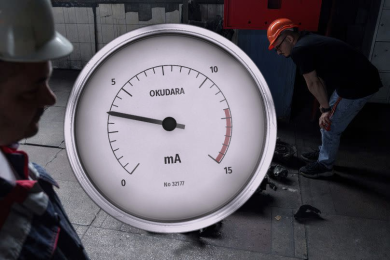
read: 3.5 mA
